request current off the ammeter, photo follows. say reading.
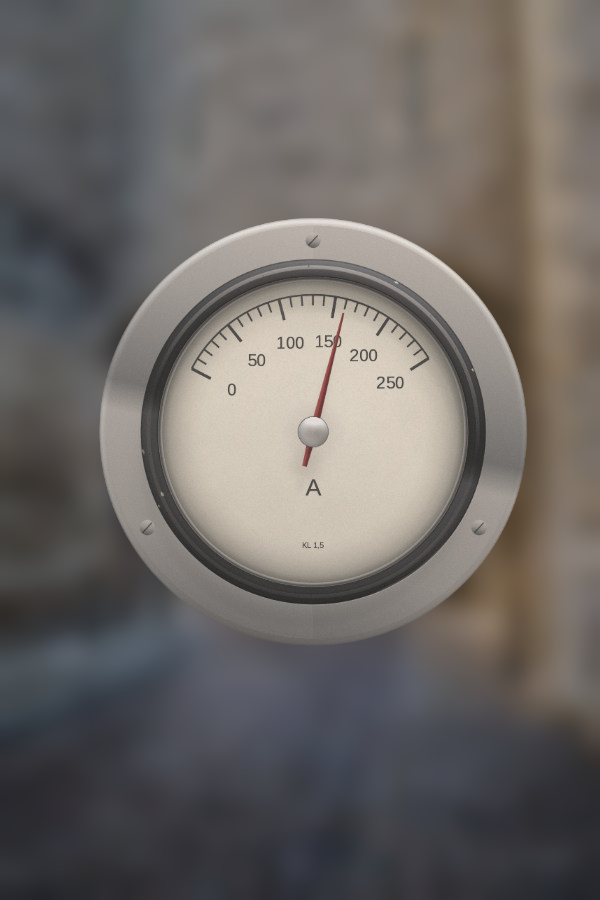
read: 160 A
